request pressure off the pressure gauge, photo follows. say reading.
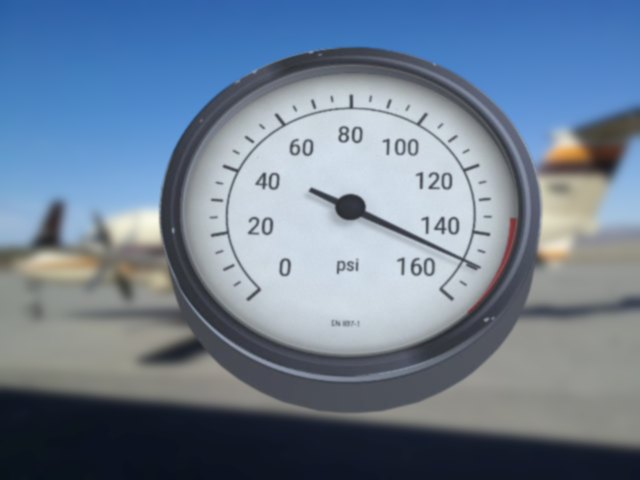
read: 150 psi
